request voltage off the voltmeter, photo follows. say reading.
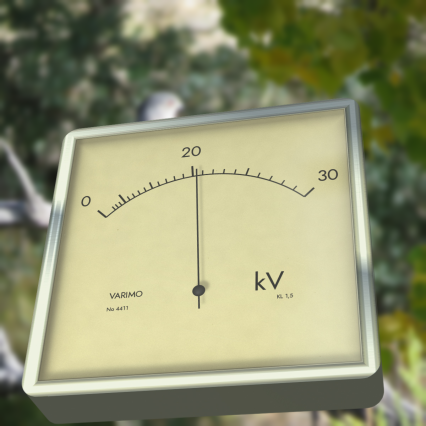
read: 20.5 kV
